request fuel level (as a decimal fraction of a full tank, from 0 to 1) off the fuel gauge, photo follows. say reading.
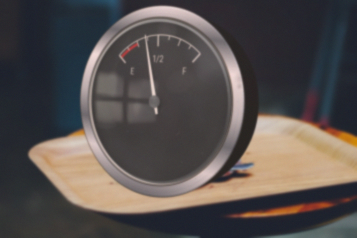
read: 0.375
